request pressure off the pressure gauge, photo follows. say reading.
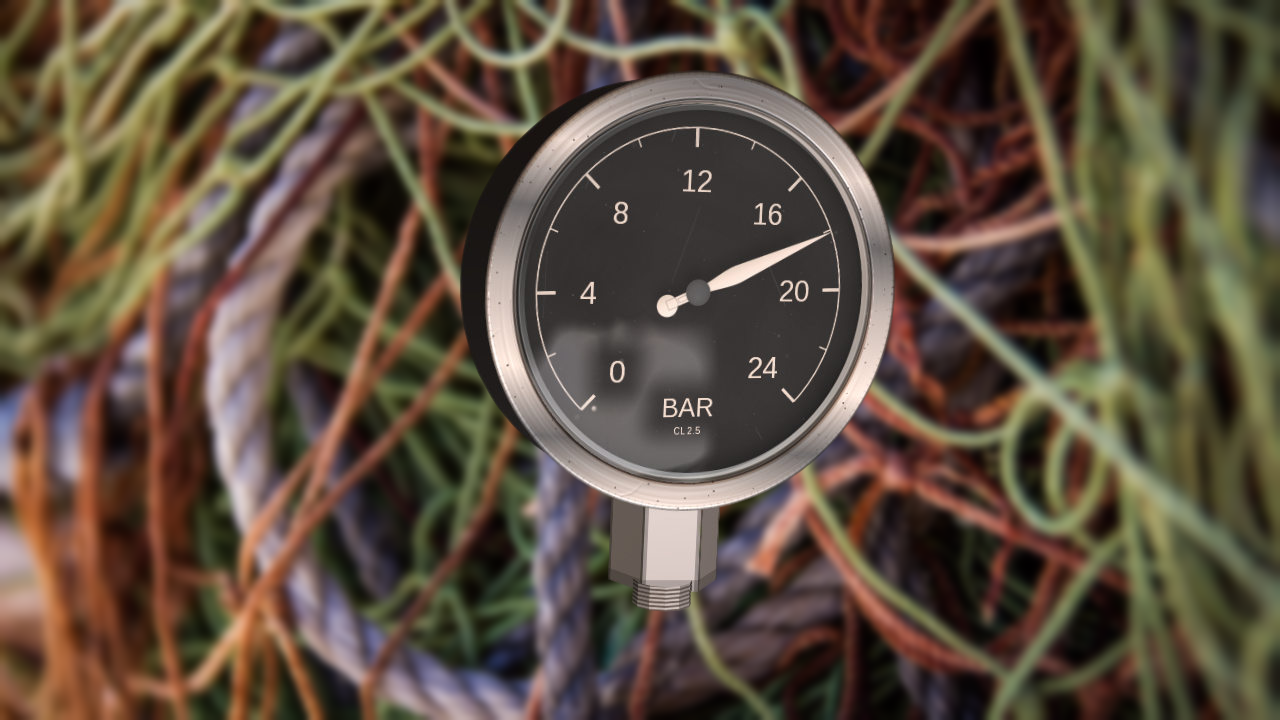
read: 18 bar
